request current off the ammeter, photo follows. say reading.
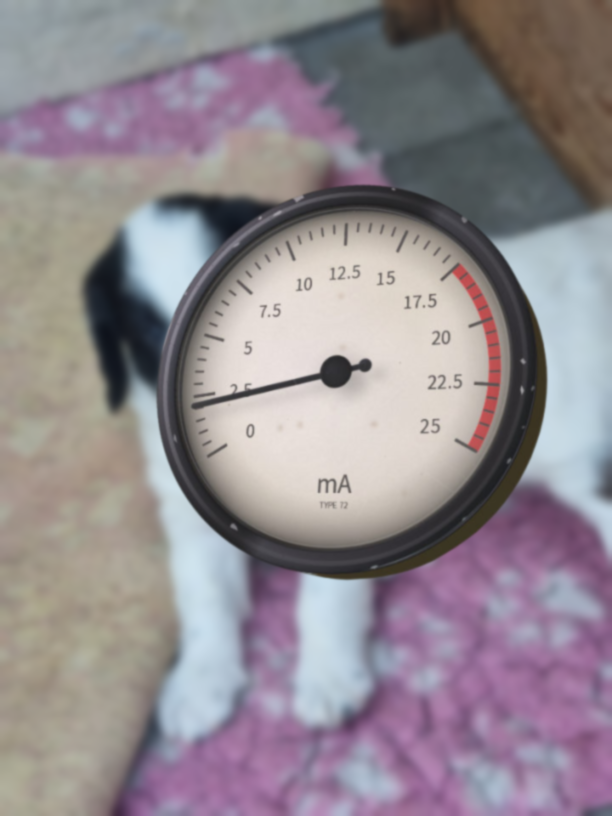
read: 2 mA
